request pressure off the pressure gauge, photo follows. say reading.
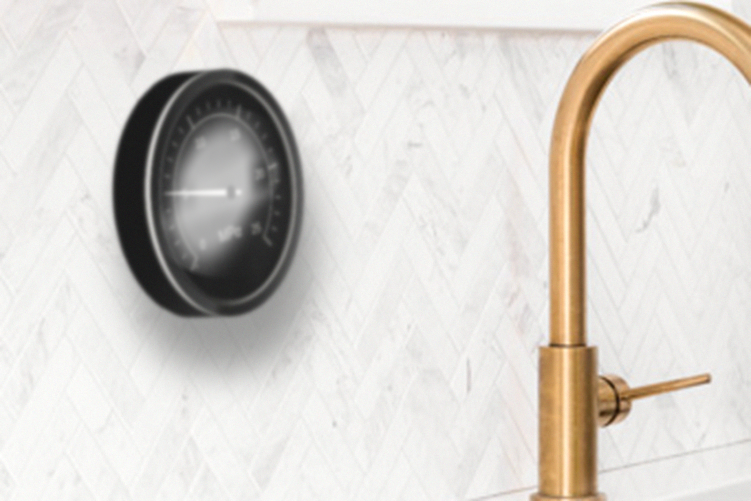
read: 5 MPa
